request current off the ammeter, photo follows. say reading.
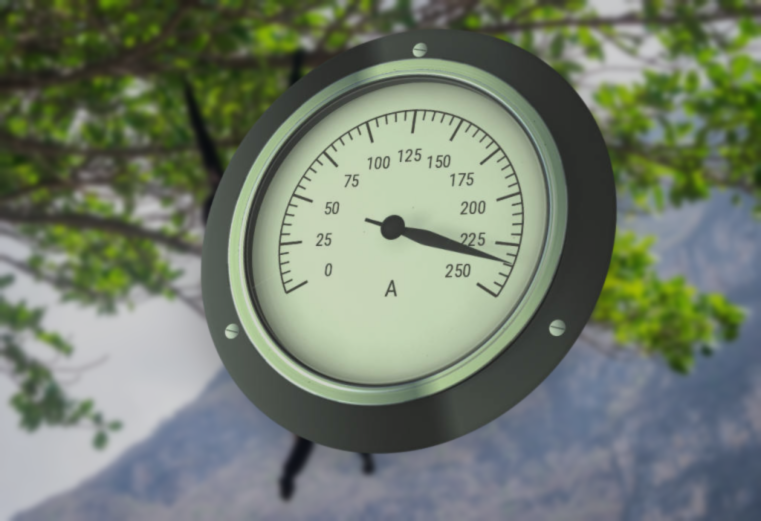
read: 235 A
